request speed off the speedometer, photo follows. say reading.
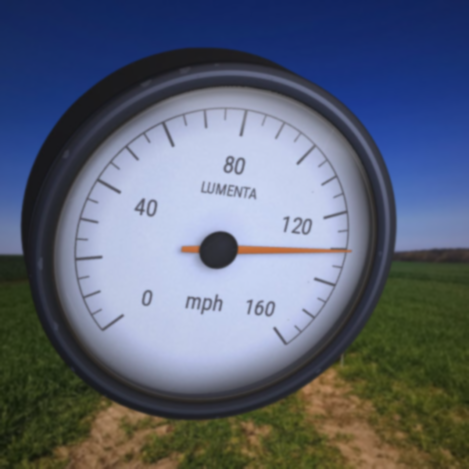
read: 130 mph
